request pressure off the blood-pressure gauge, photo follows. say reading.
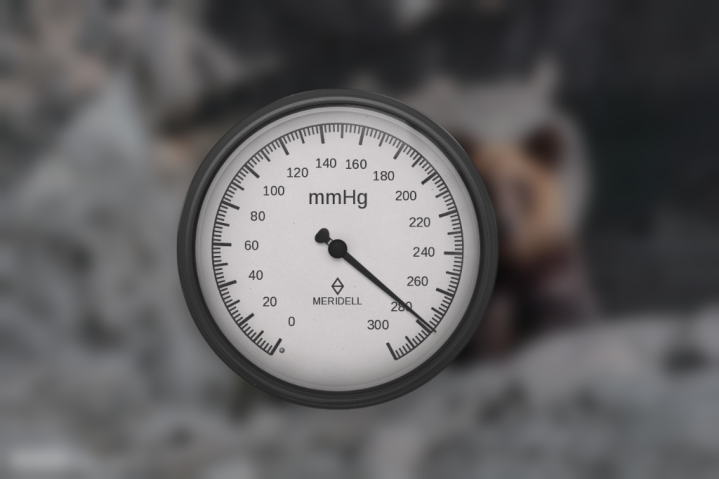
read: 278 mmHg
